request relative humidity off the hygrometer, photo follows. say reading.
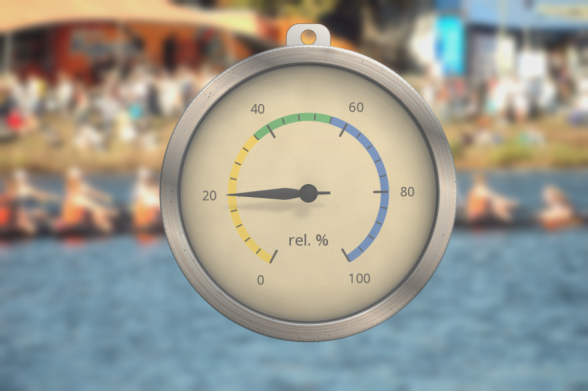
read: 20 %
